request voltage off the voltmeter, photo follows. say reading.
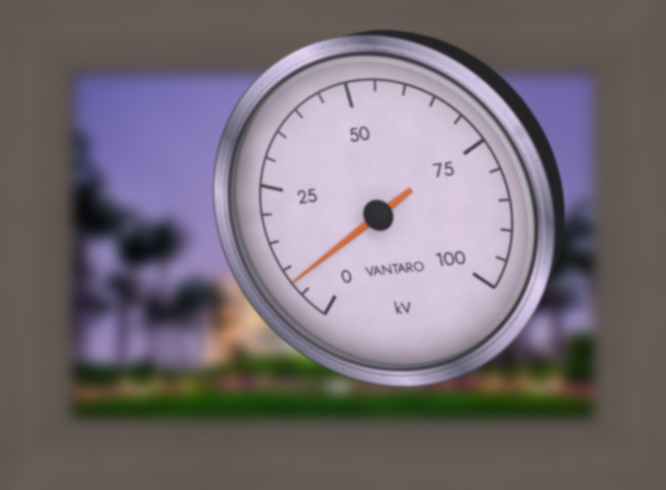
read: 7.5 kV
